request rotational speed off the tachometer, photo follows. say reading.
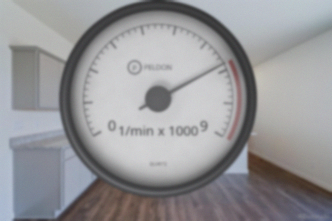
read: 6800 rpm
